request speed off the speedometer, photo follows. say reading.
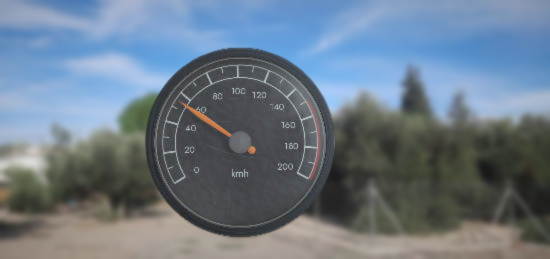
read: 55 km/h
